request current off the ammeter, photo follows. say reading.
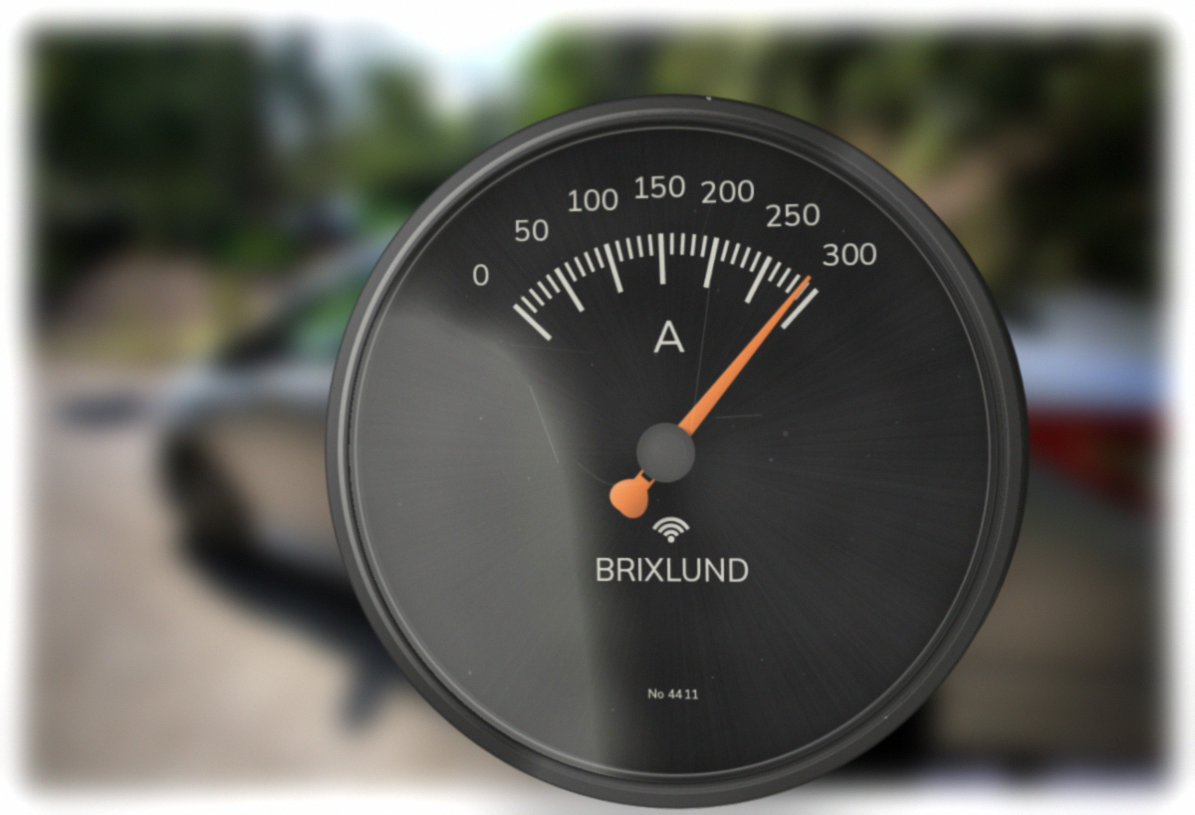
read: 290 A
